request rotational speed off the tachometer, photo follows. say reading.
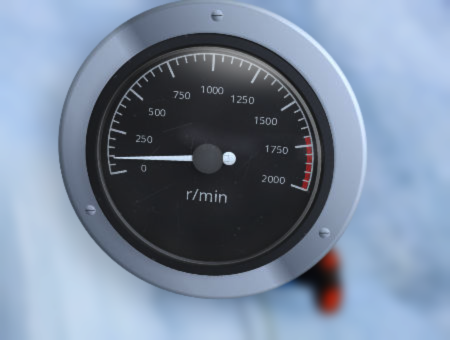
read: 100 rpm
